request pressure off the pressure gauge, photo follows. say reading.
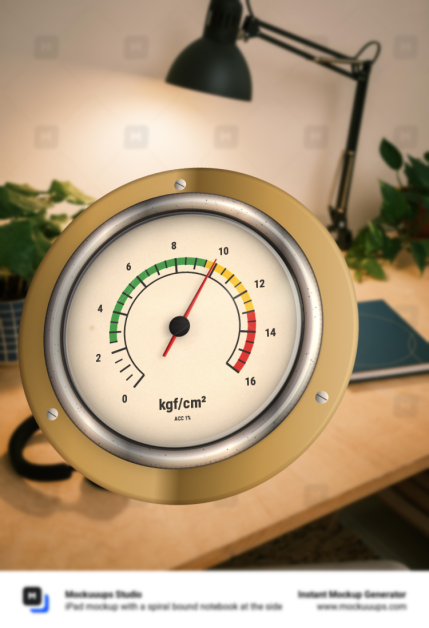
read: 10 kg/cm²
